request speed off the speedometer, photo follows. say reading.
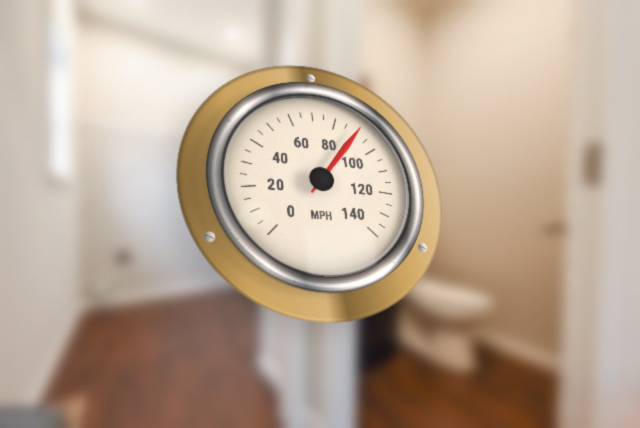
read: 90 mph
